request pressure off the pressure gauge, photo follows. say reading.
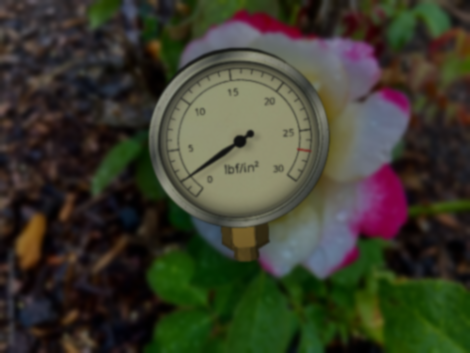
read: 2 psi
